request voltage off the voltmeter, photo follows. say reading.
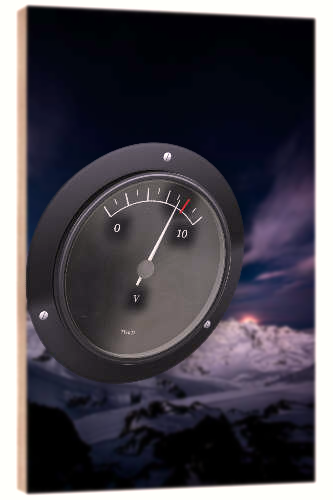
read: 7 V
